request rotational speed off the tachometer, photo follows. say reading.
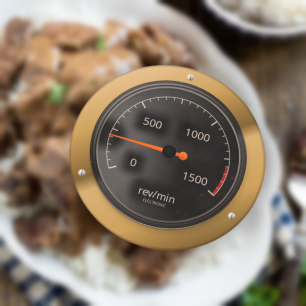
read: 200 rpm
